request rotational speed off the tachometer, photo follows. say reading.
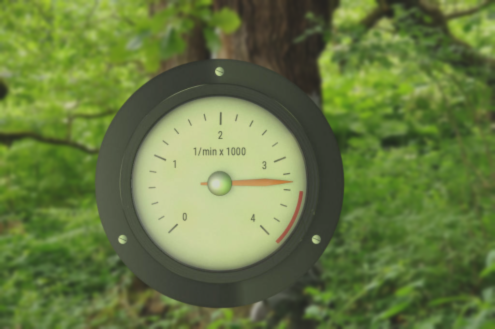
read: 3300 rpm
